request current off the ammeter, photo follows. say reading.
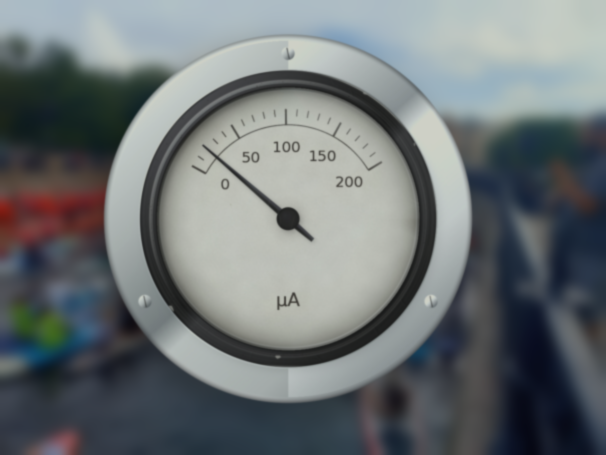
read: 20 µA
